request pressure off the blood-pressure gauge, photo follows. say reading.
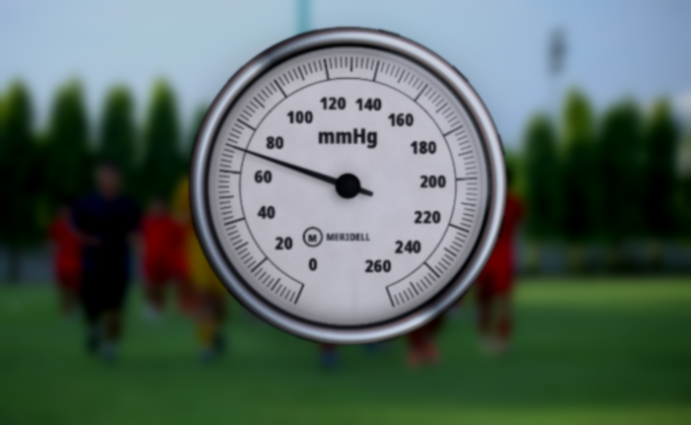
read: 70 mmHg
